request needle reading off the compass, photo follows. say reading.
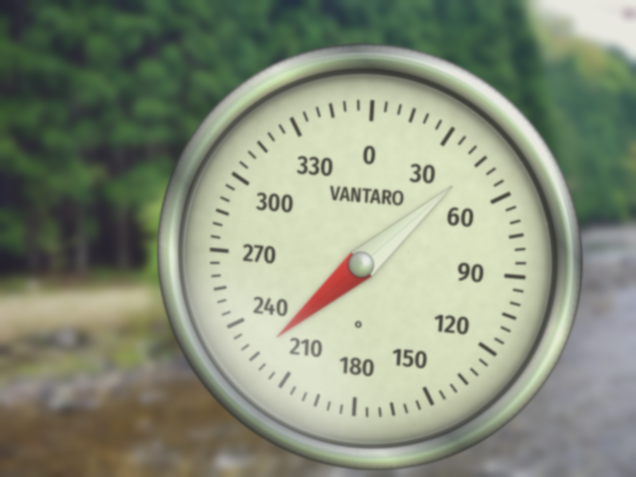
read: 225 °
